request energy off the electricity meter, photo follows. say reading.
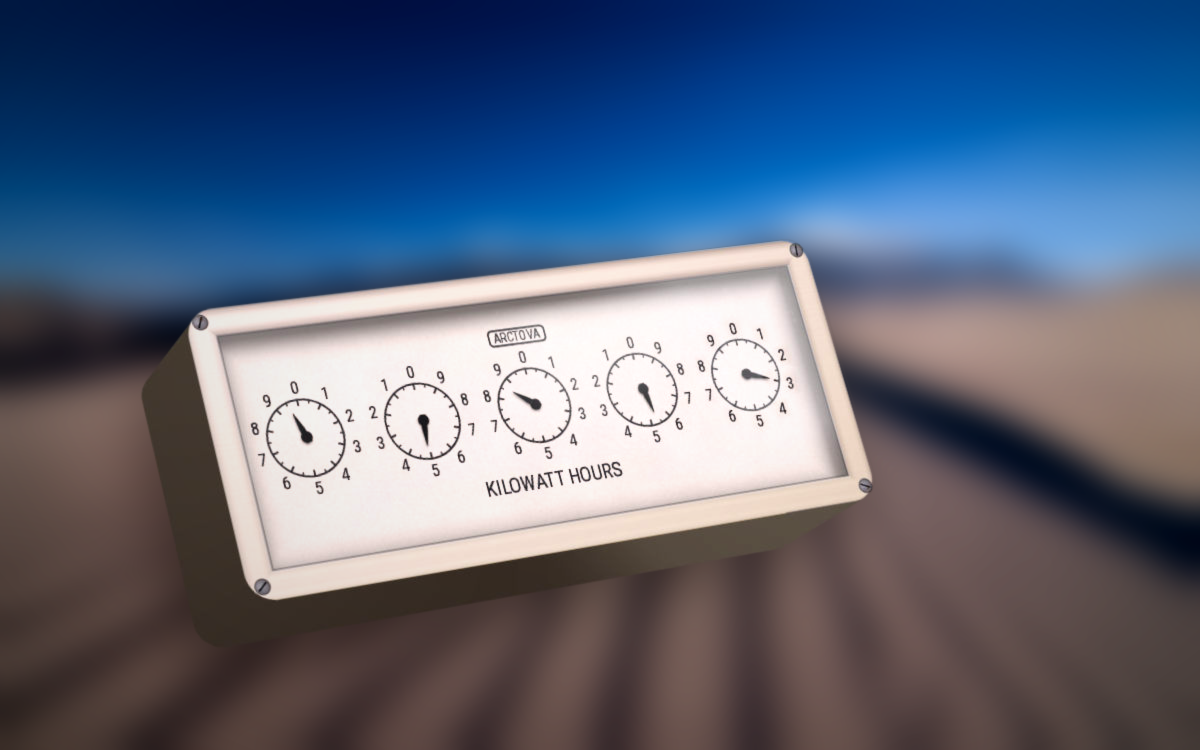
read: 94853 kWh
